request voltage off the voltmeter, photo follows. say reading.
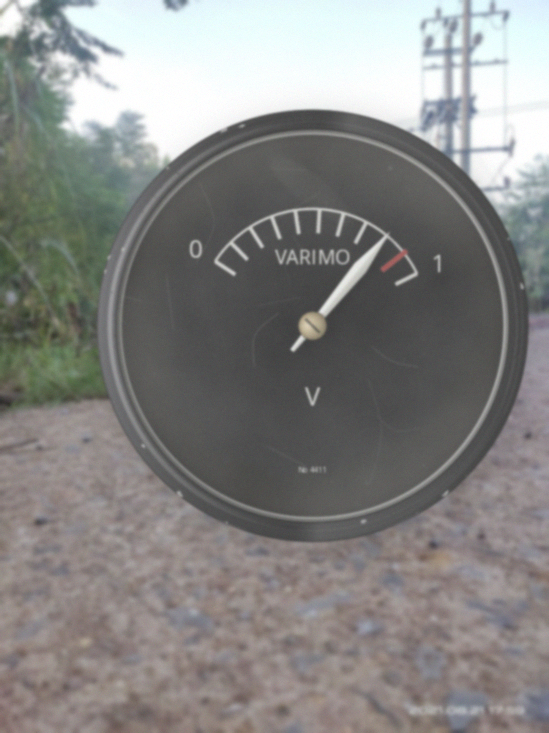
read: 0.8 V
